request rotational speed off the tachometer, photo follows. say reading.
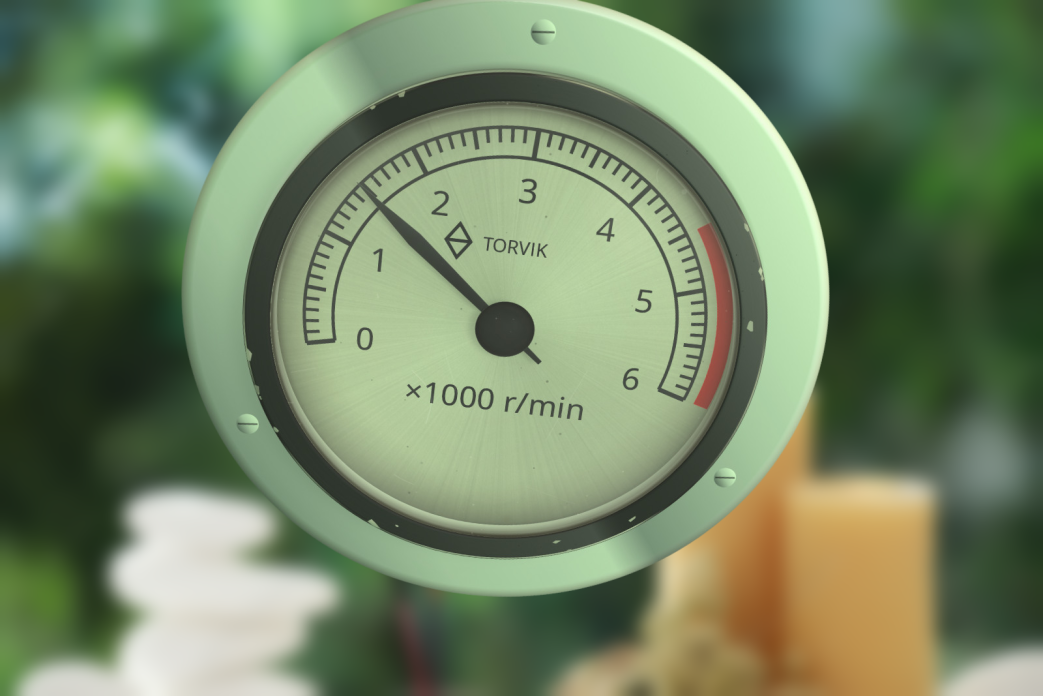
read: 1500 rpm
